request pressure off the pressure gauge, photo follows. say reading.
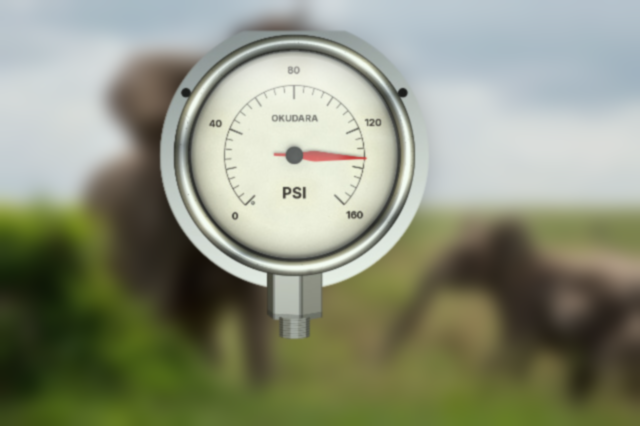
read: 135 psi
